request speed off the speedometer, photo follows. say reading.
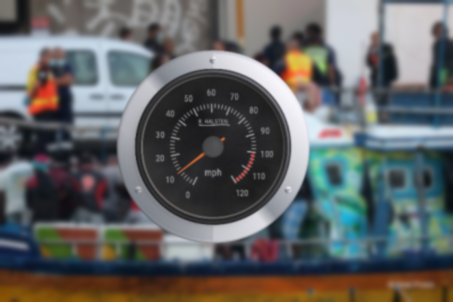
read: 10 mph
